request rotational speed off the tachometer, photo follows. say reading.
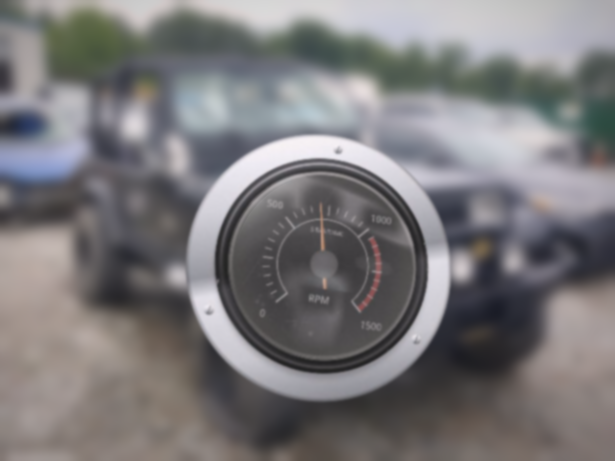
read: 700 rpm
